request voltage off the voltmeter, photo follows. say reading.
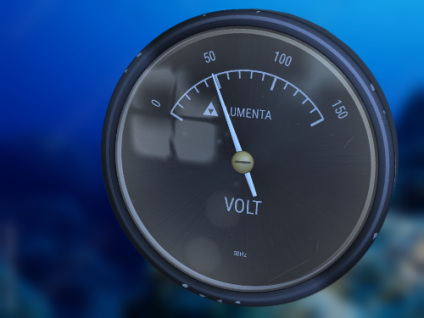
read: 50 V
